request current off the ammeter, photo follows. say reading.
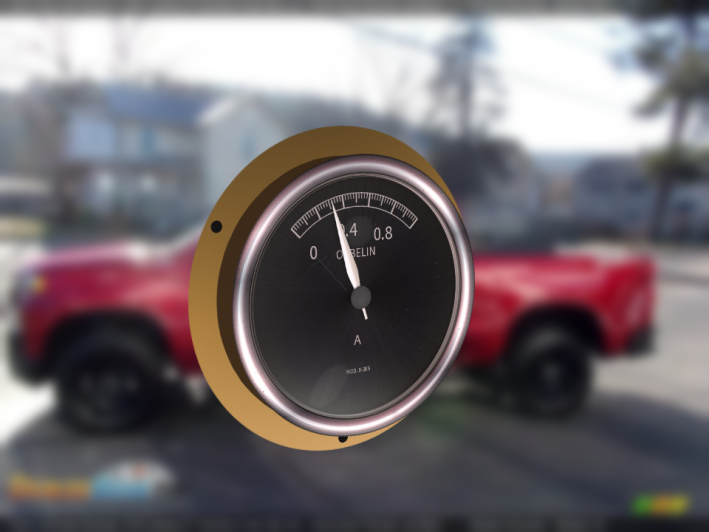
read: 0.3 A
